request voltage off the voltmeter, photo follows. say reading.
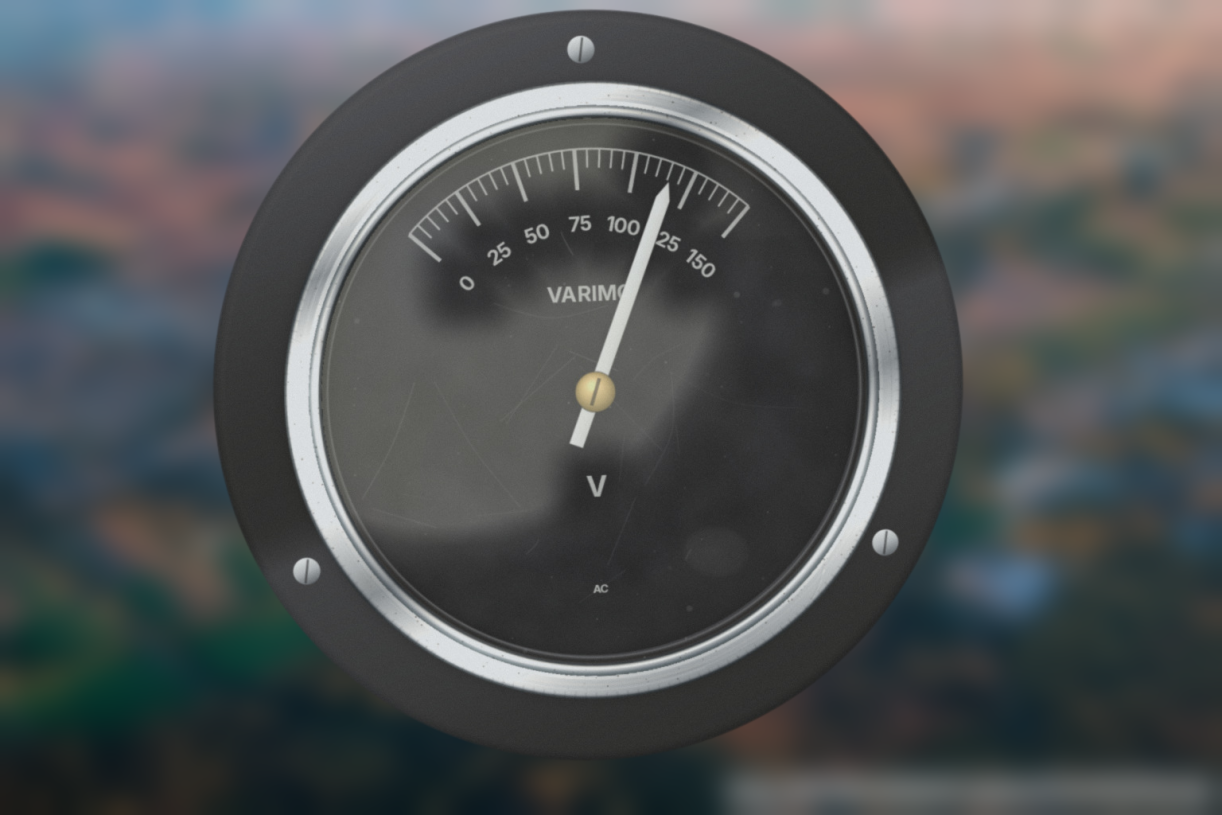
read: 115 V
